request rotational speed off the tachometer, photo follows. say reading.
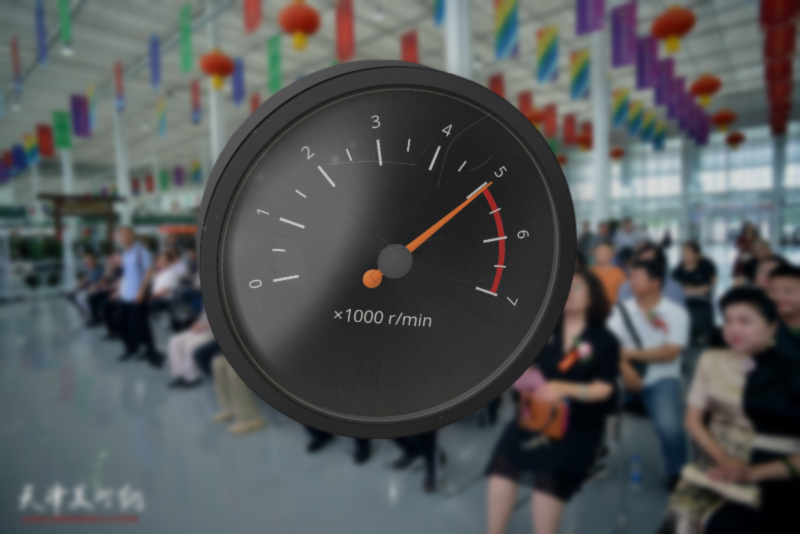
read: 5000 rpm
